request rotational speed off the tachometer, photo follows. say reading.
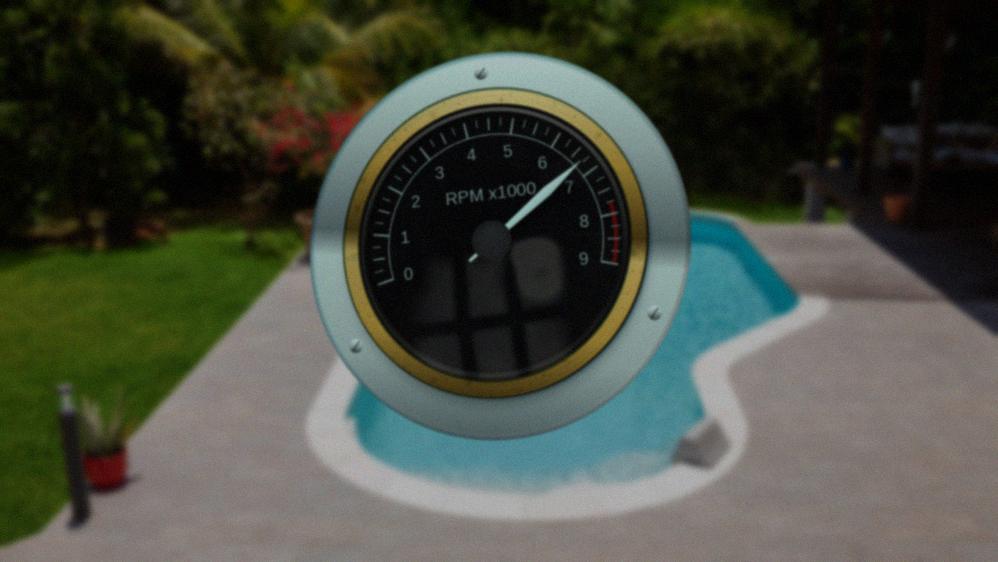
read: 6750 rpm
